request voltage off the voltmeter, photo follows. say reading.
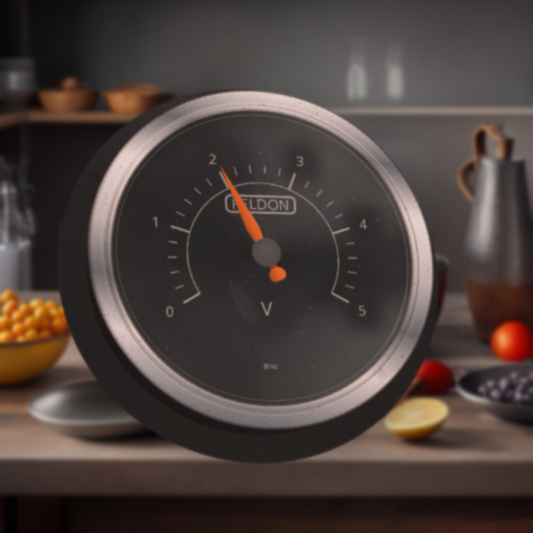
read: 2 V
